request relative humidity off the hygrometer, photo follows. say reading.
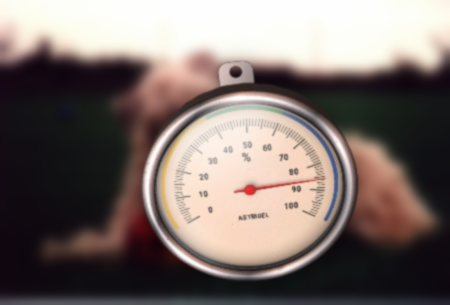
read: 85 %
